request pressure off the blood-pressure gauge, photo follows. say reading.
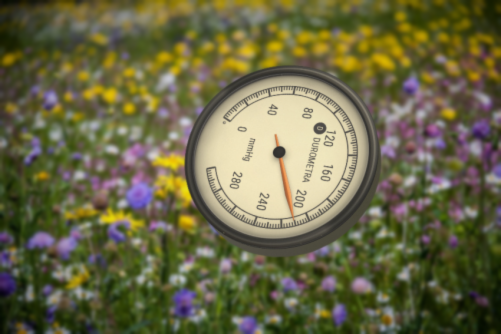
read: 210 mmHg
